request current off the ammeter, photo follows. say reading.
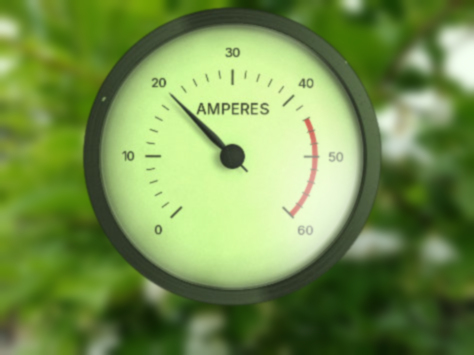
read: 20 A
